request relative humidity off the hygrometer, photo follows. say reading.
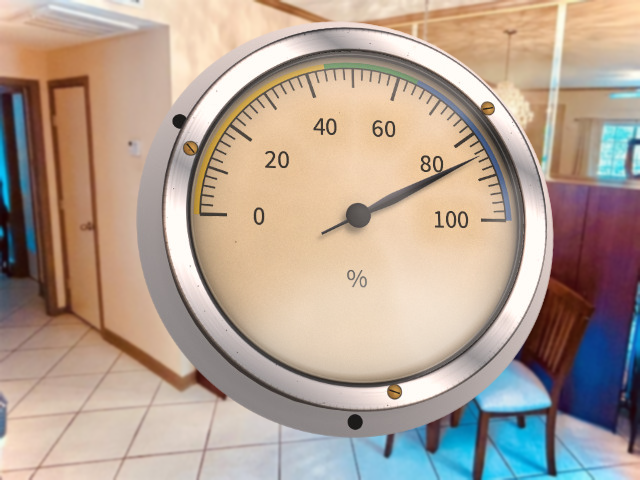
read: 85 %
